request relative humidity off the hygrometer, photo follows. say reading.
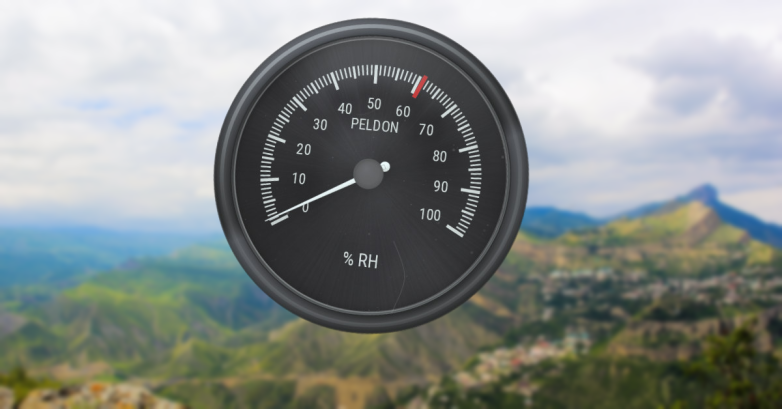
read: 1 %
